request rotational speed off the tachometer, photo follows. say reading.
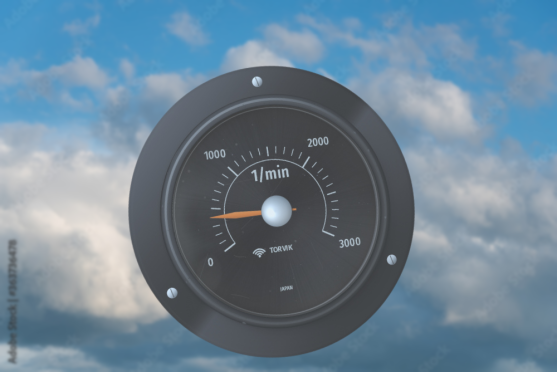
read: 400 rpm
